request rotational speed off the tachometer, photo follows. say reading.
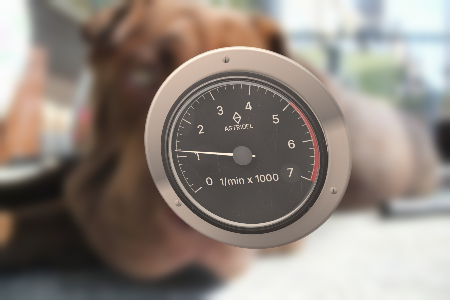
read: 1200 rpm
